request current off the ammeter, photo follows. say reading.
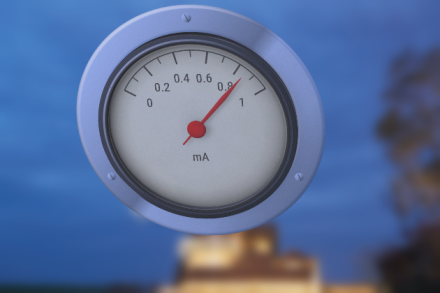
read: 0.85 mA
